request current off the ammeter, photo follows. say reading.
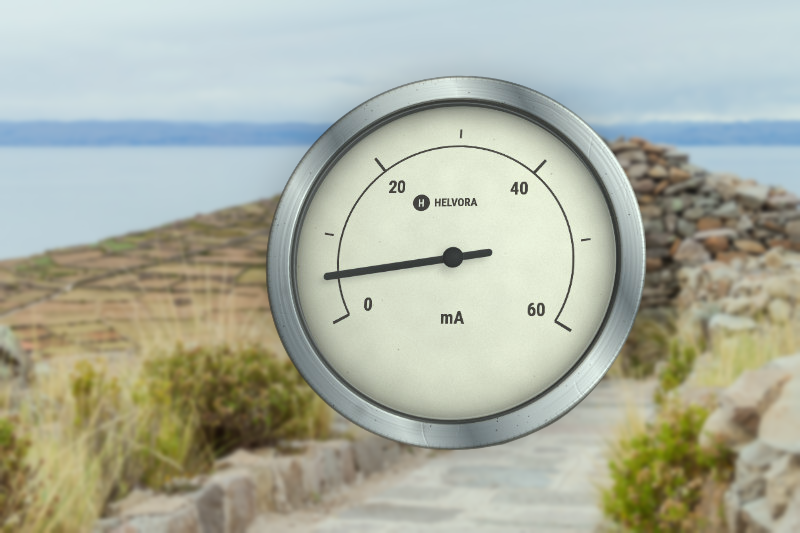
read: 5 mA
